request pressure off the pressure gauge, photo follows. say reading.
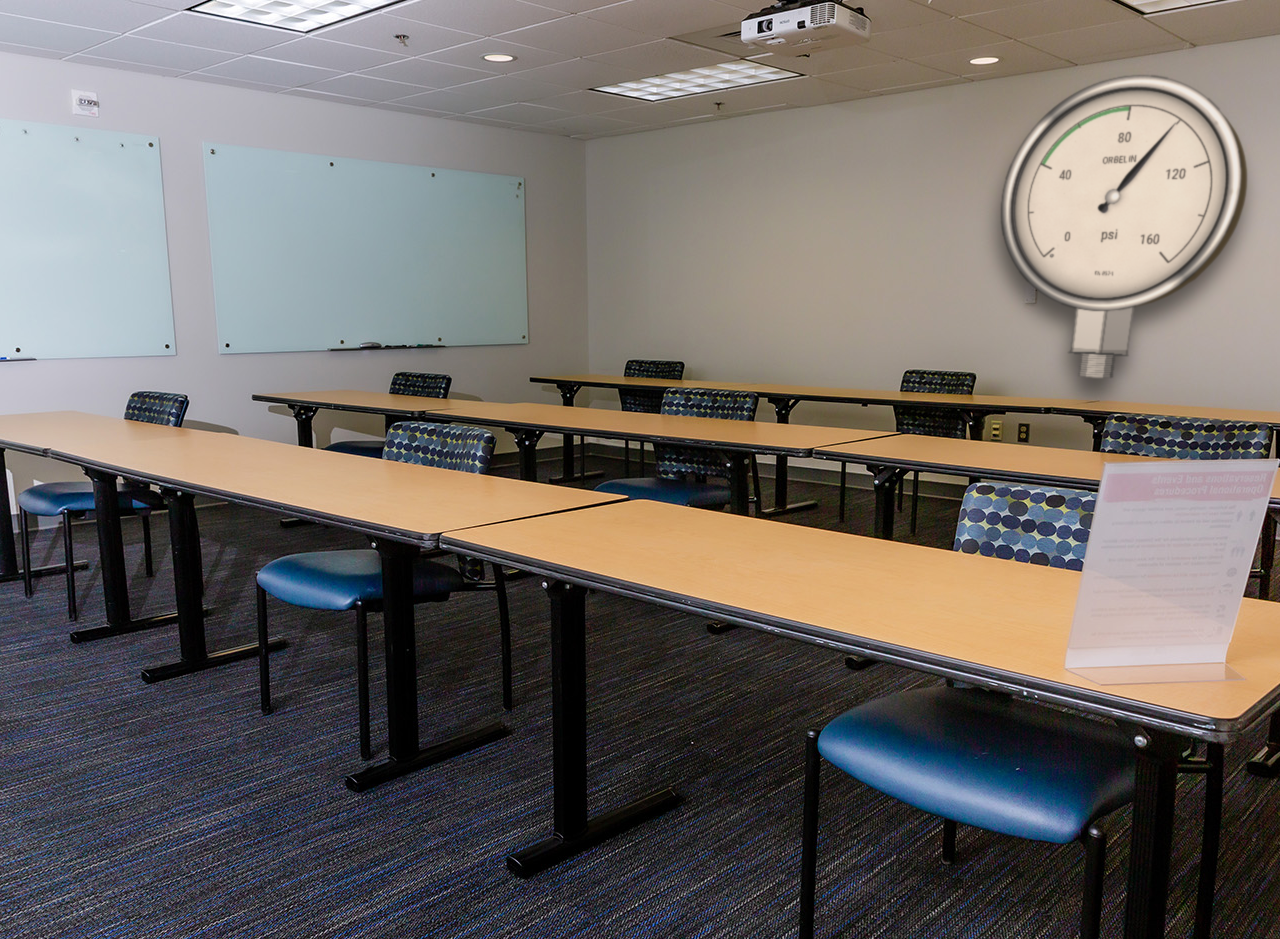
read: 100 psi
